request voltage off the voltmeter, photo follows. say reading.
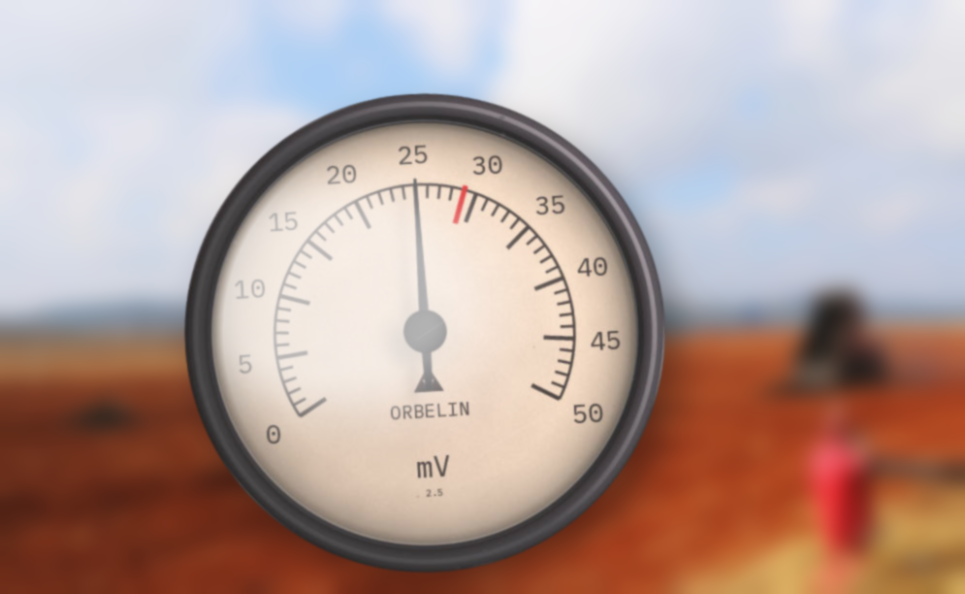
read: 25 mV
